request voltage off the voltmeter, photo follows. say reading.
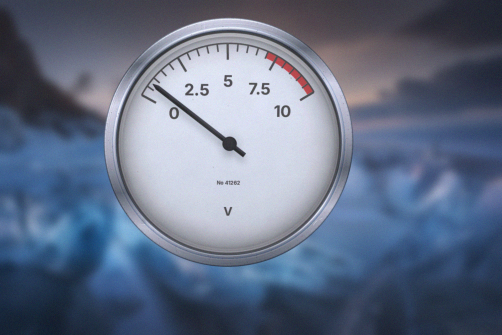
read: 0.75 V
